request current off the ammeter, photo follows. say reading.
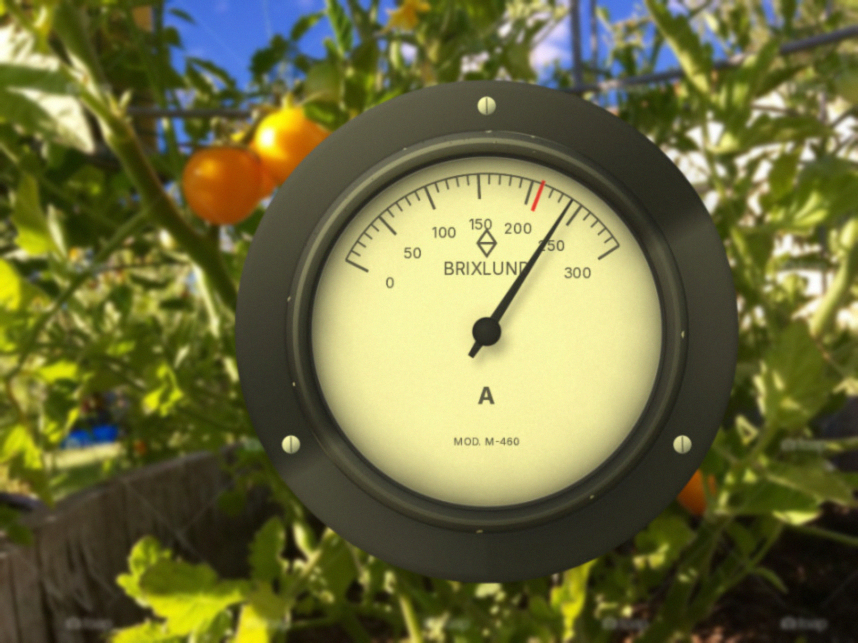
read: 240 A
